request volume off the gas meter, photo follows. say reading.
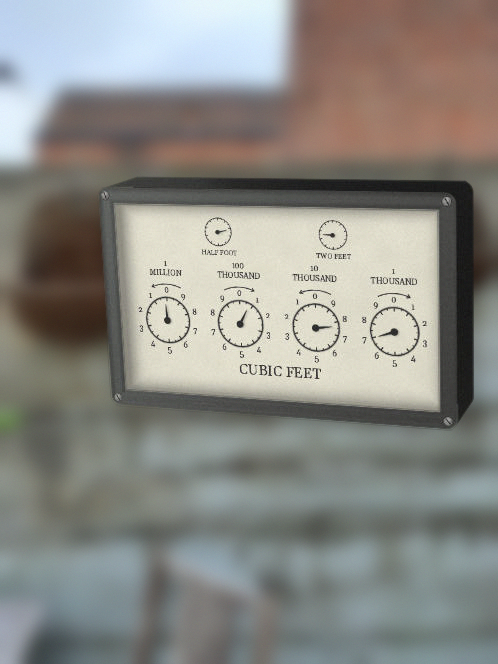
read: 7700 ft³
